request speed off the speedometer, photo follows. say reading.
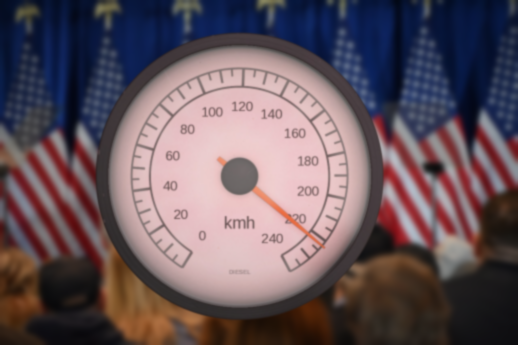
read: 222.5 km/h
